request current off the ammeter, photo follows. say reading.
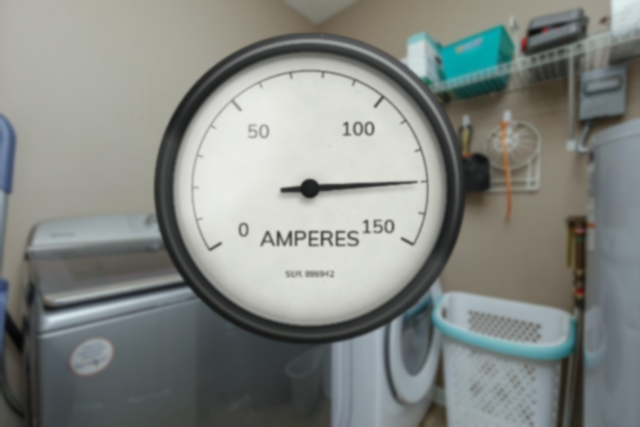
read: 130 A
